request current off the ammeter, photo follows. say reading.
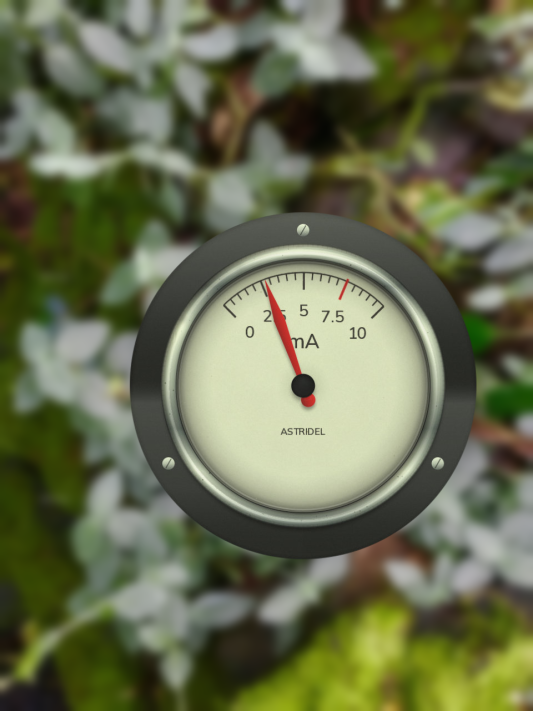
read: 2.75 mA
